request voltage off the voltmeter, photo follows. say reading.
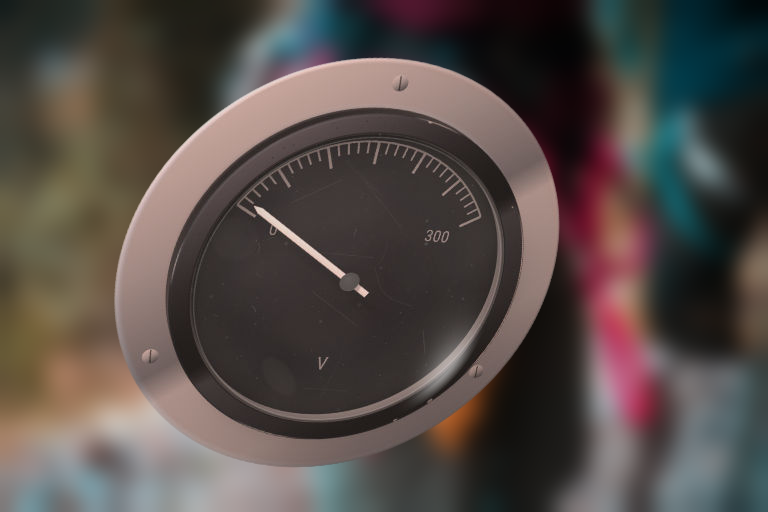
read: 10 V
